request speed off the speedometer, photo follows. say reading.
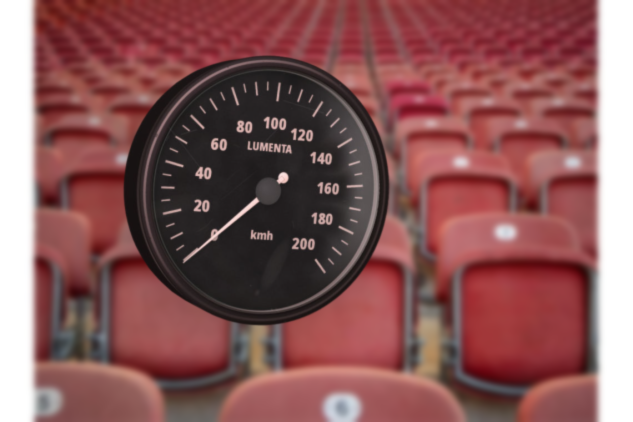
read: 0 km/h
